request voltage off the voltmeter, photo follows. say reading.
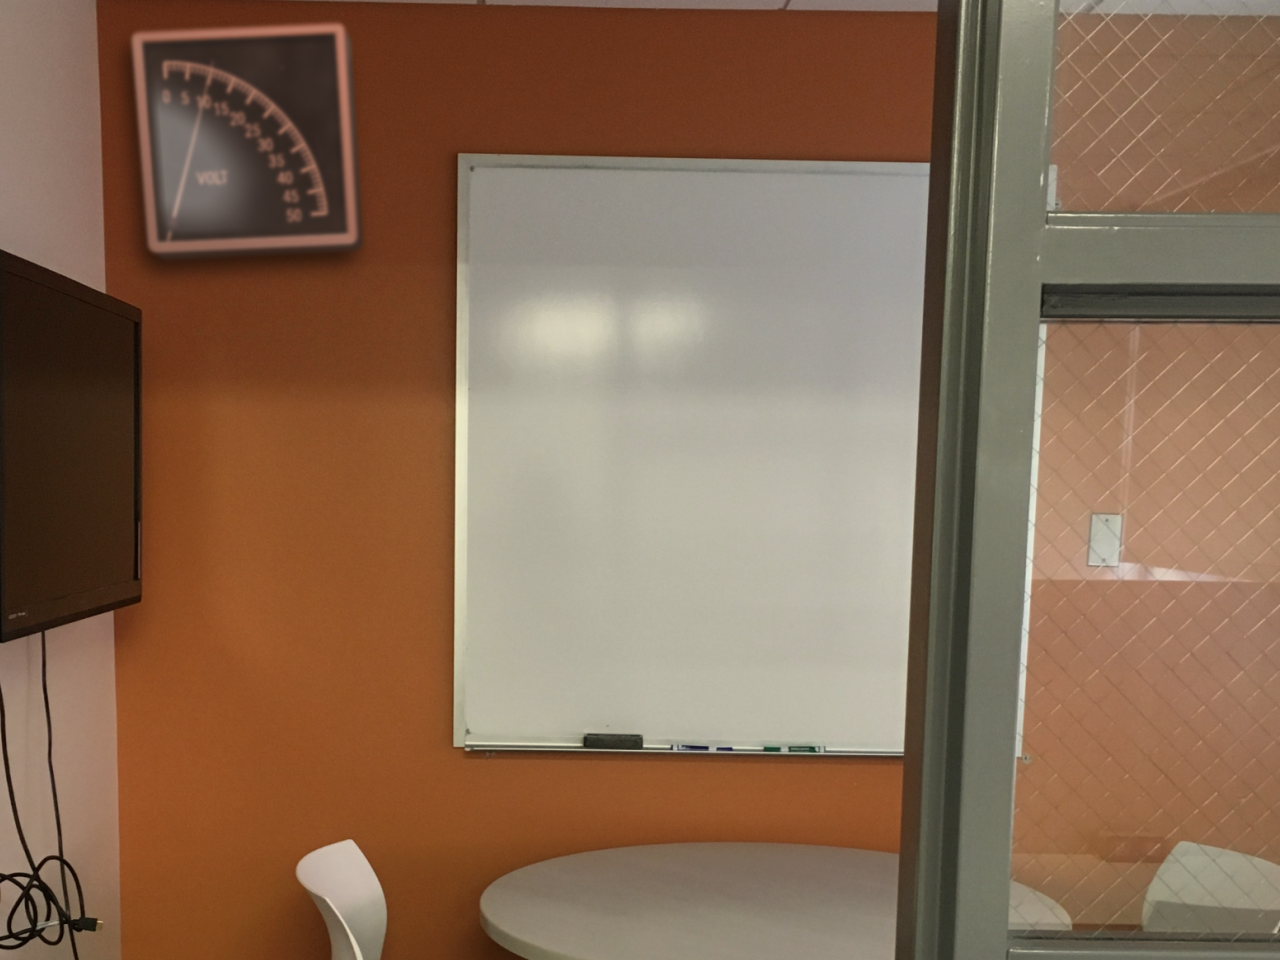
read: 10 V
